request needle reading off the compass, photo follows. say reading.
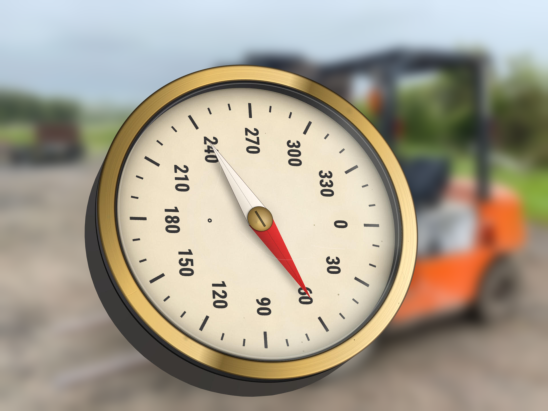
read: 60 °
